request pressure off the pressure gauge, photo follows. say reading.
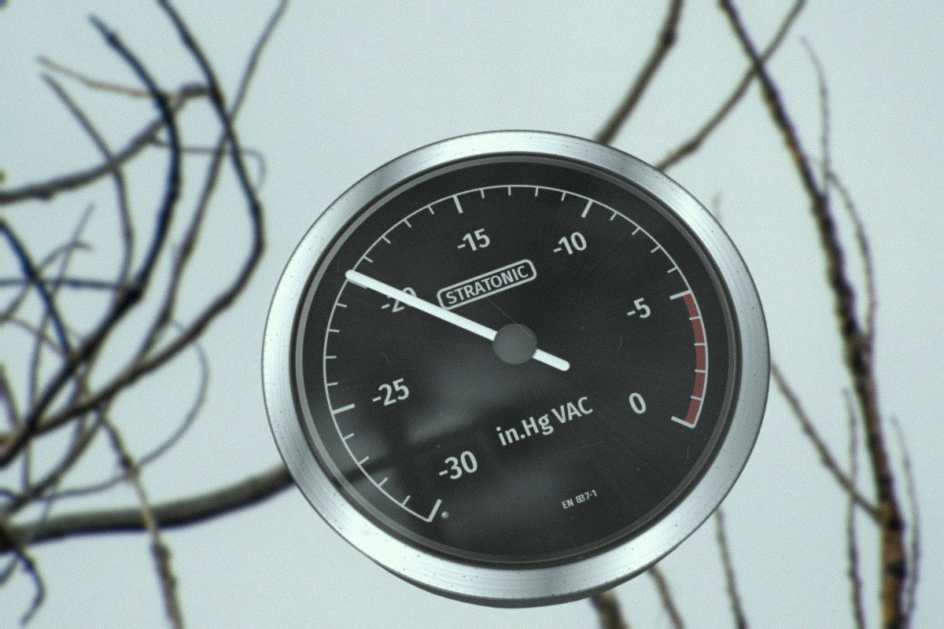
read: -20 inHg
